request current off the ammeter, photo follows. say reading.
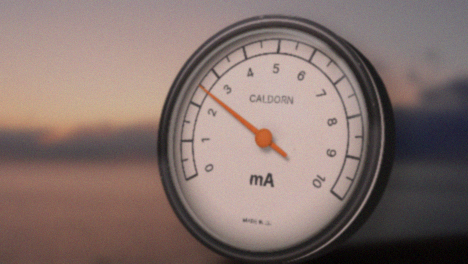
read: 2.5 mA
